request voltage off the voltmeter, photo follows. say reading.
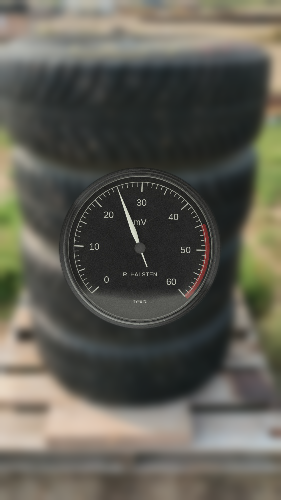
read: 25 mV
